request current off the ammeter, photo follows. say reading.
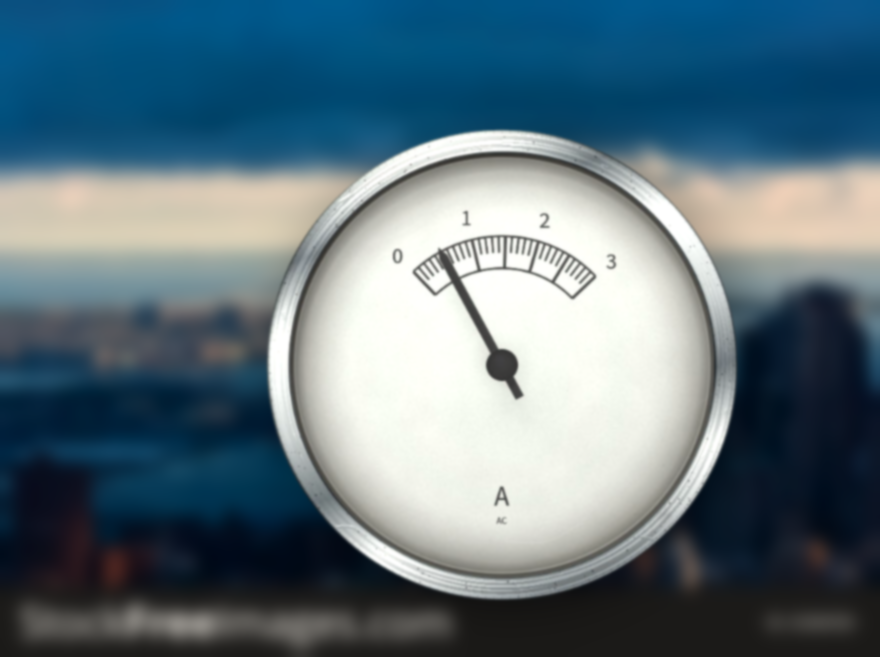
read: 0.5 A
